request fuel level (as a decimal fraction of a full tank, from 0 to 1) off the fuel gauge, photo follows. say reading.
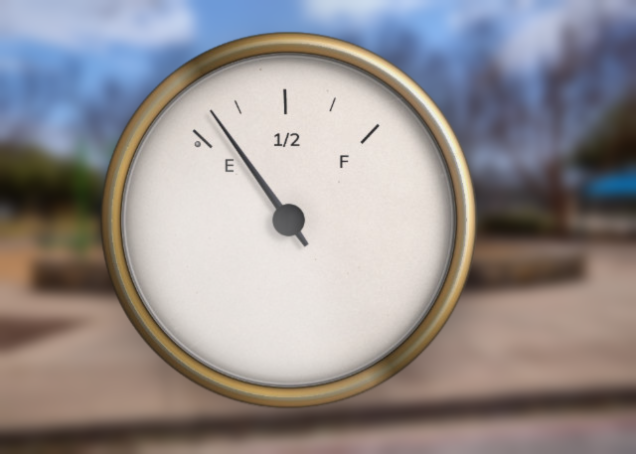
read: 0.125
